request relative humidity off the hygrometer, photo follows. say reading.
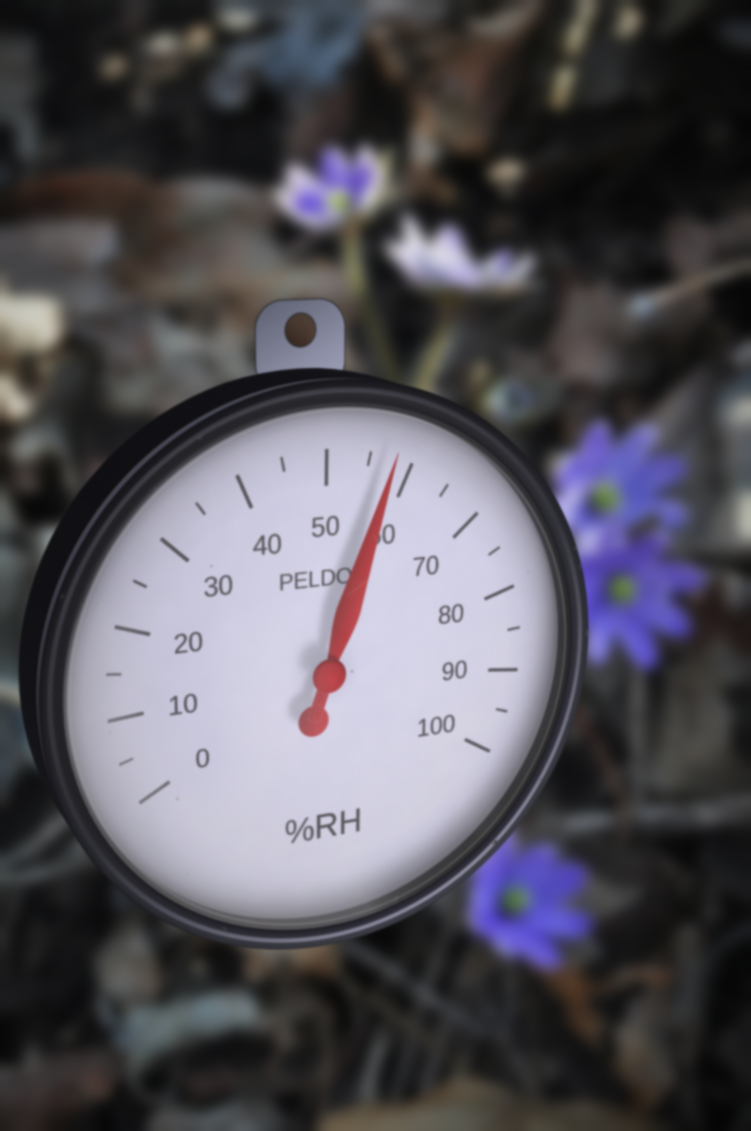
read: 57.5 %
